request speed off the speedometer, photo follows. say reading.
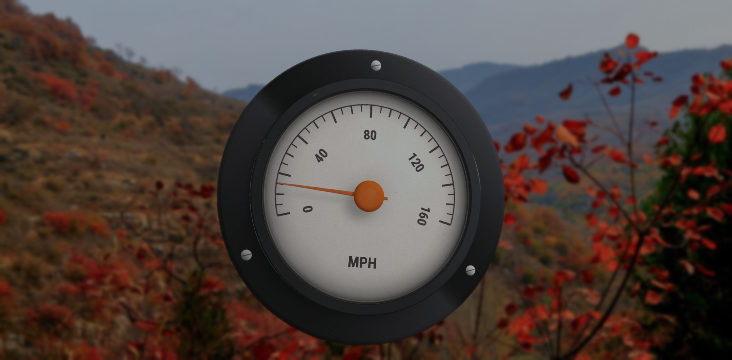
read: 15 mph
